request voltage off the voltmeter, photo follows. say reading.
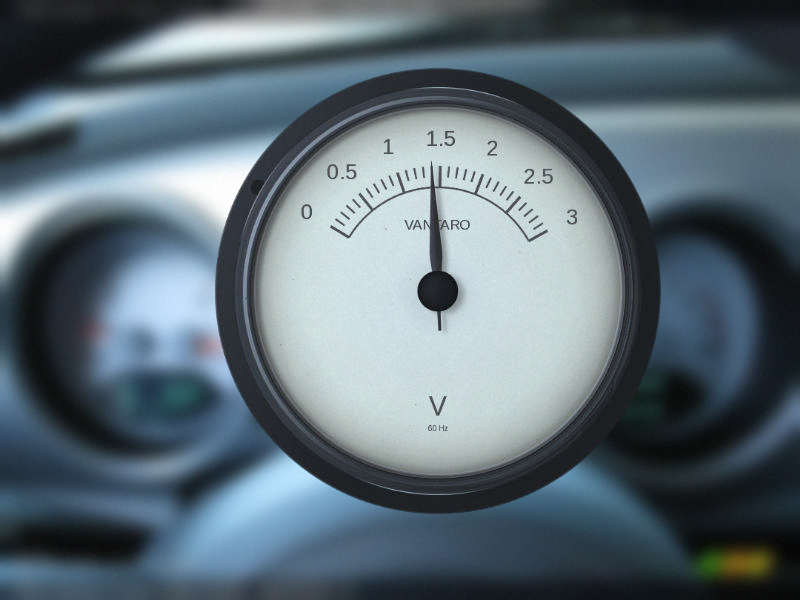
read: 1.4 V
